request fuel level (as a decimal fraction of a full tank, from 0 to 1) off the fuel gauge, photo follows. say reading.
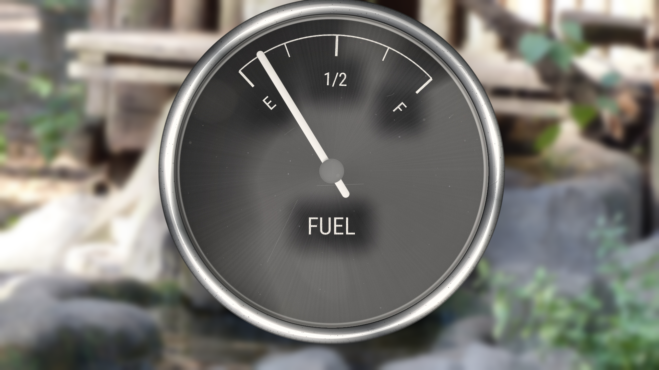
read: 0.125
